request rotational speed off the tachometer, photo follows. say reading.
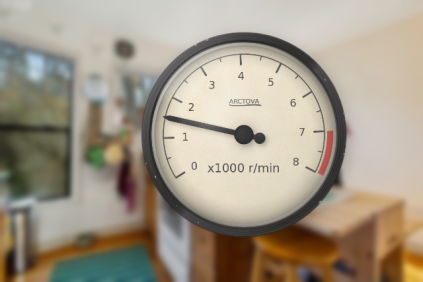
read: 1500 rpm
